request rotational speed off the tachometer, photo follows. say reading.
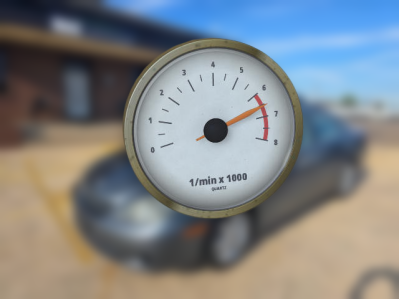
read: 6500 rpm
